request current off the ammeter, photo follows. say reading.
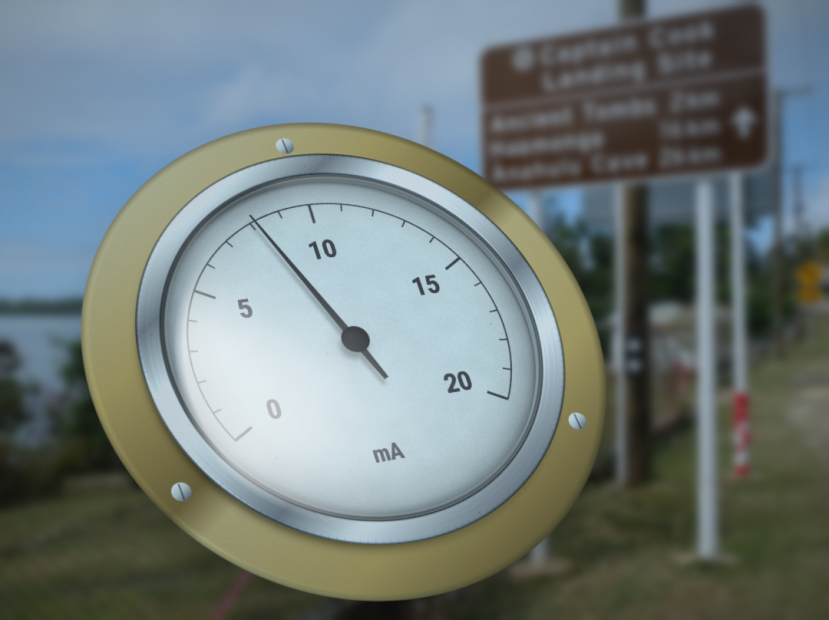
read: 8 mA
